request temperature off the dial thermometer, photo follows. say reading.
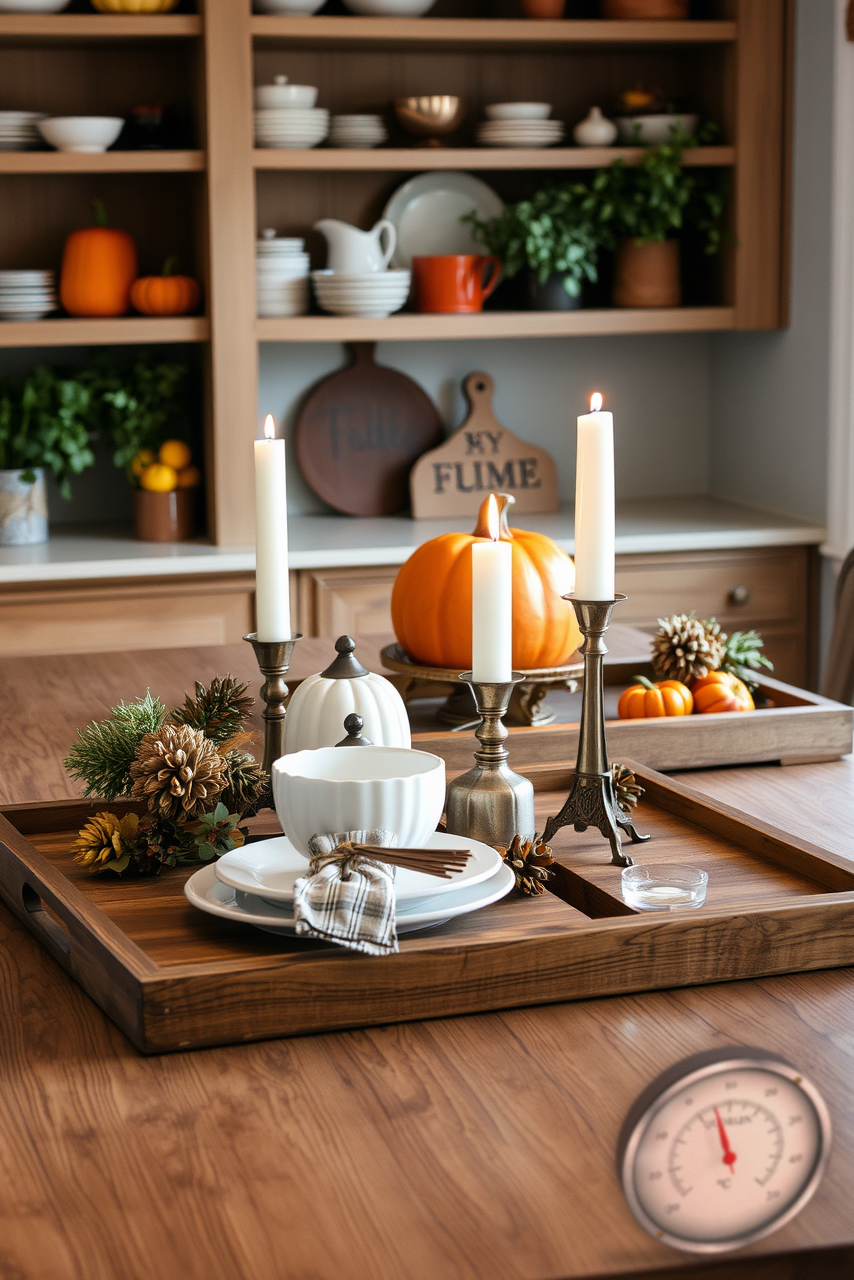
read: 5 °C
